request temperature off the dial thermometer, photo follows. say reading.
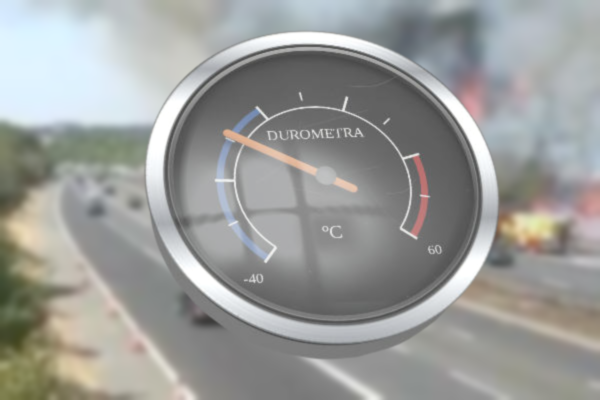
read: -10 °C
